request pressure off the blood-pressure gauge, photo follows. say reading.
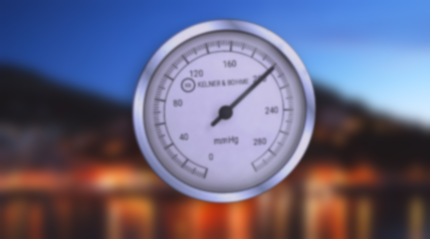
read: 200 mmHg
